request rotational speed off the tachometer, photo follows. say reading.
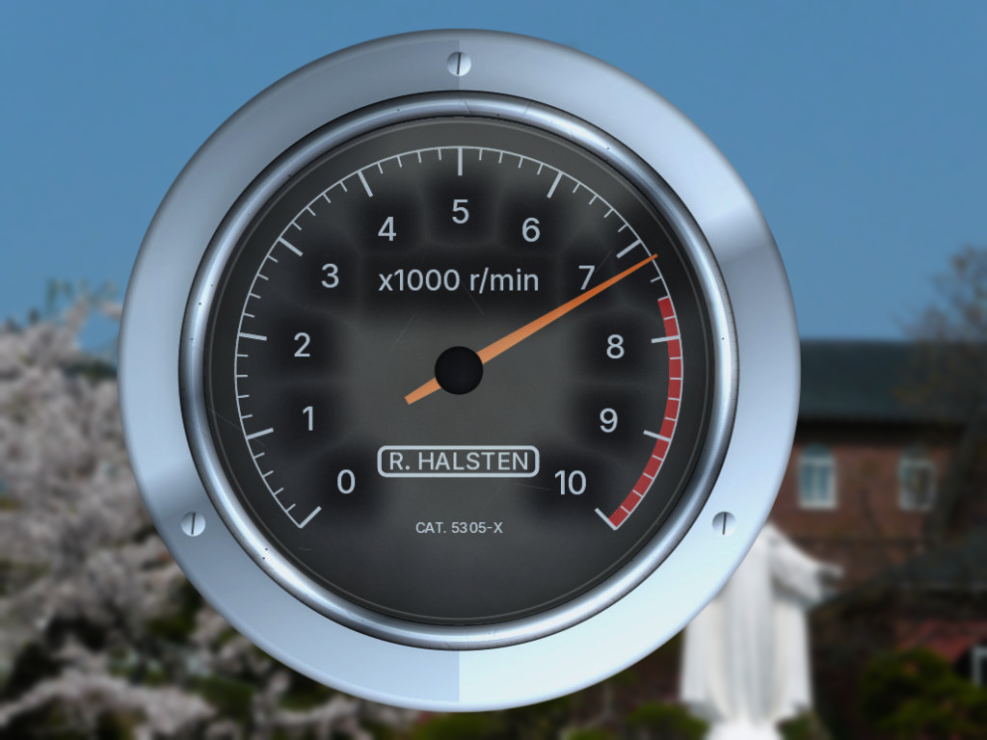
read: 7200 rpm
